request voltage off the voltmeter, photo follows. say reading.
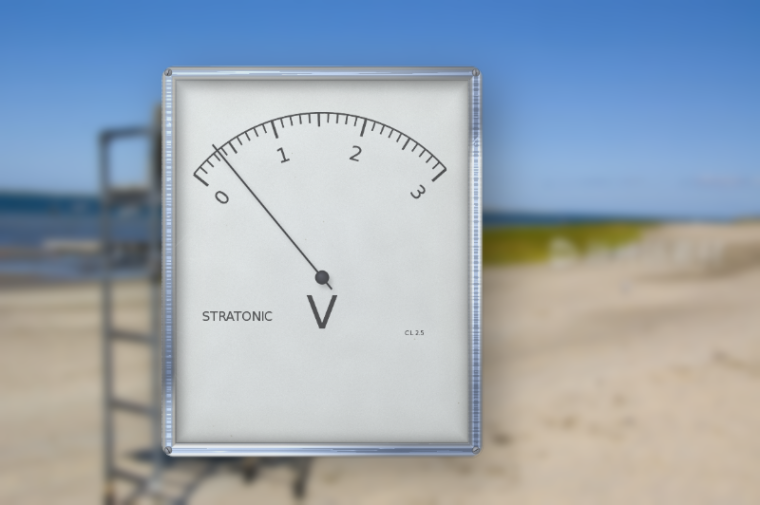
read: 0.35 V
